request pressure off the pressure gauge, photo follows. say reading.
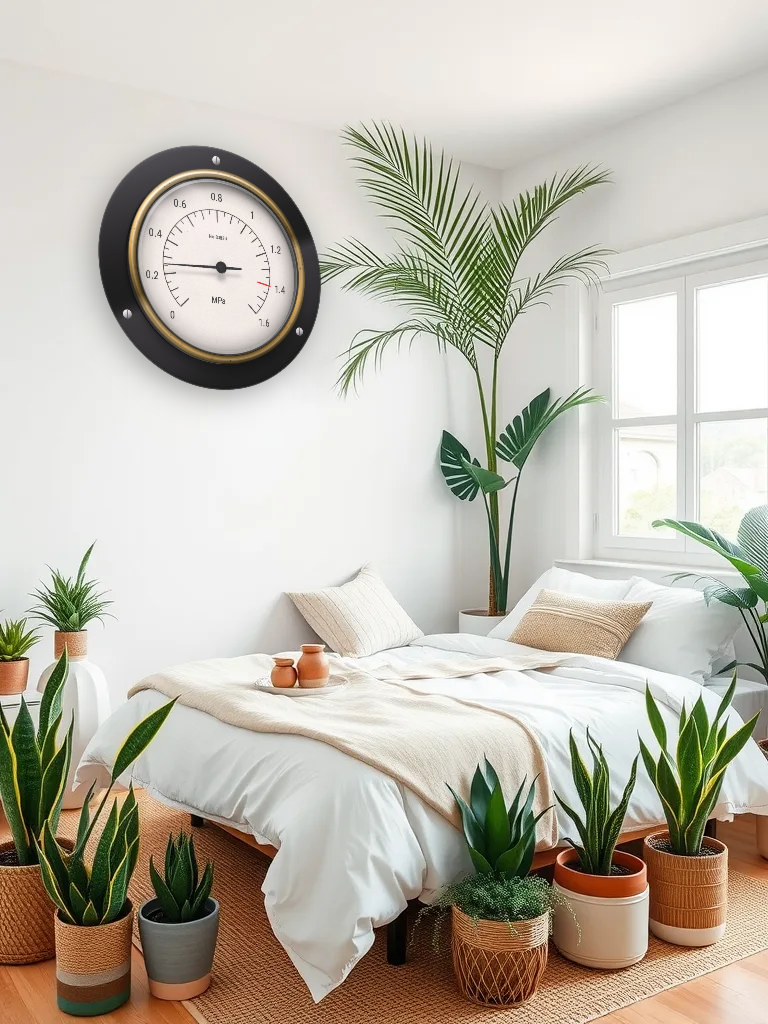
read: 0.25 MPa
